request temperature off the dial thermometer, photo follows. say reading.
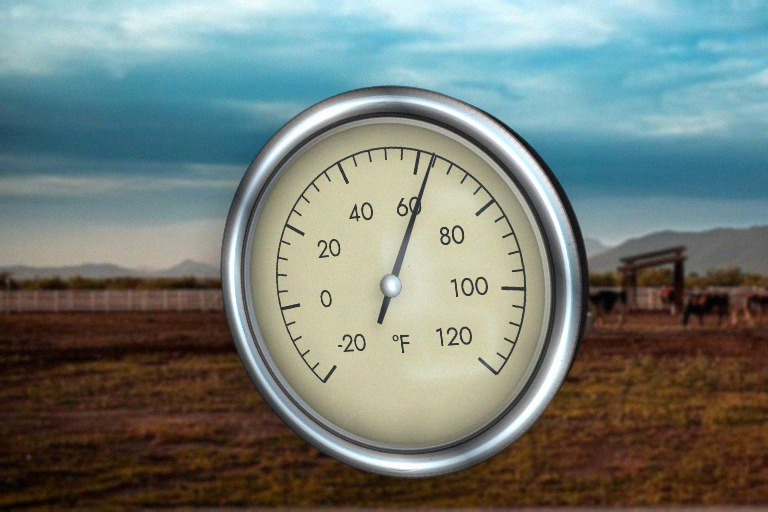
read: 64 °F
